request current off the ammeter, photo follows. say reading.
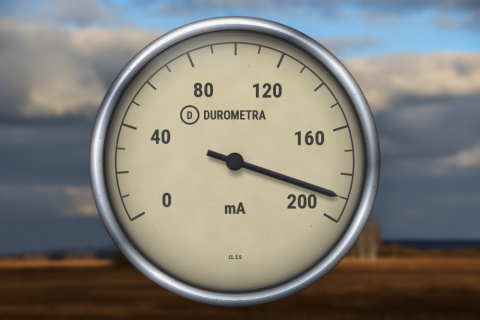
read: 190 mA
